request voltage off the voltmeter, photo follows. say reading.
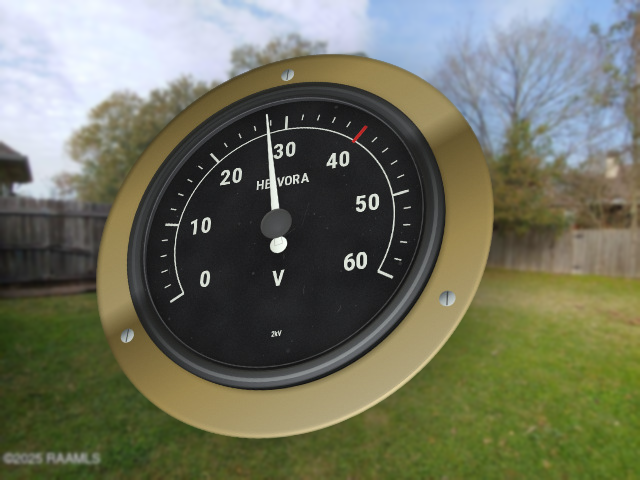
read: 28 V
